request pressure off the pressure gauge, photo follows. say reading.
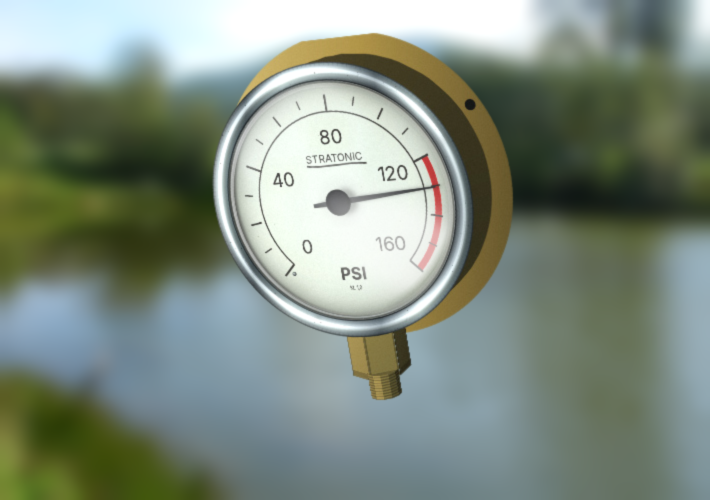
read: 130 psi
